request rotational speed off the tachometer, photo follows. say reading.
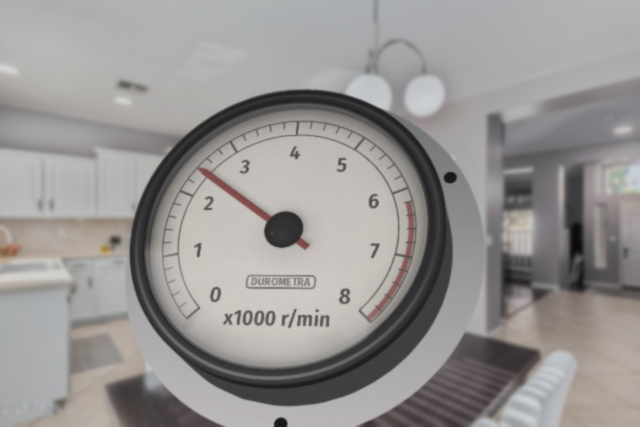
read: 2400 rpm
